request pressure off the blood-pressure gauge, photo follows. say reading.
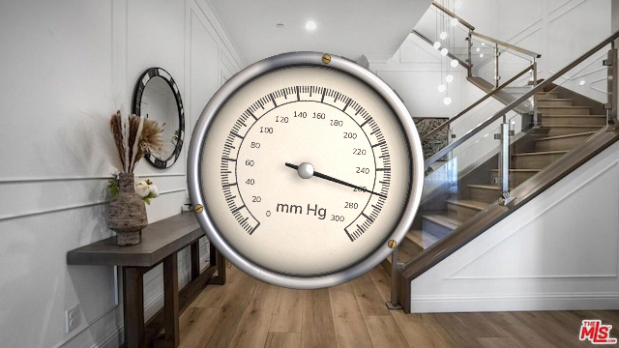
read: 260 mmHg
